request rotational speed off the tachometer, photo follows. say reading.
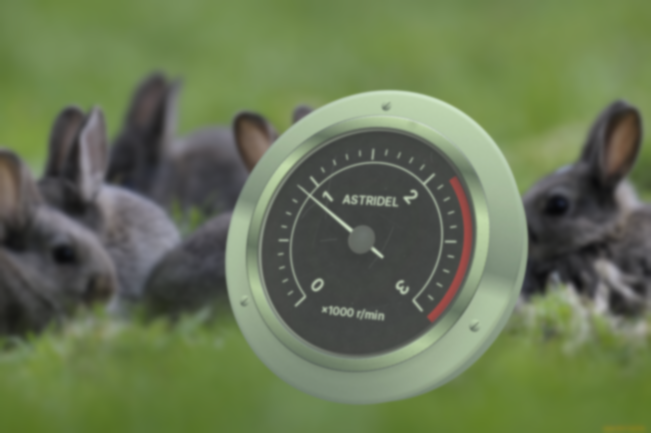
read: 900 rpm
